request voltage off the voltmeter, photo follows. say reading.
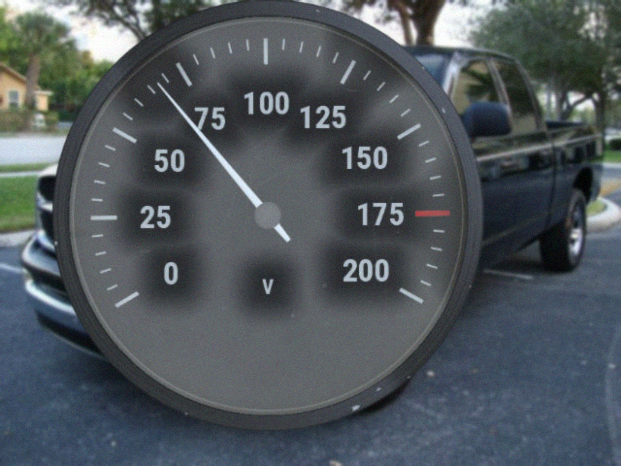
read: 67.5 V
